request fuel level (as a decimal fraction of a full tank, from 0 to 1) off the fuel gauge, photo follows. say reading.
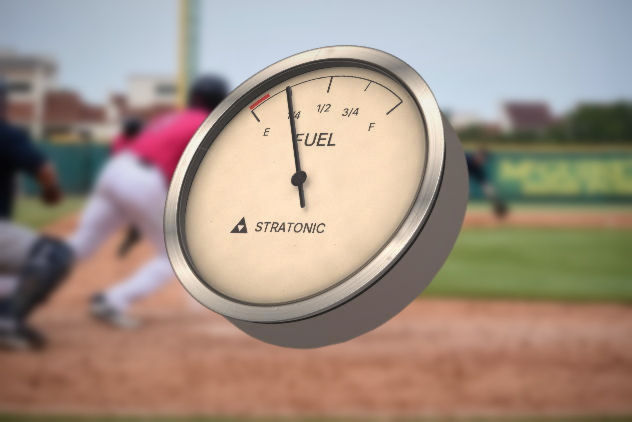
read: 0.25
